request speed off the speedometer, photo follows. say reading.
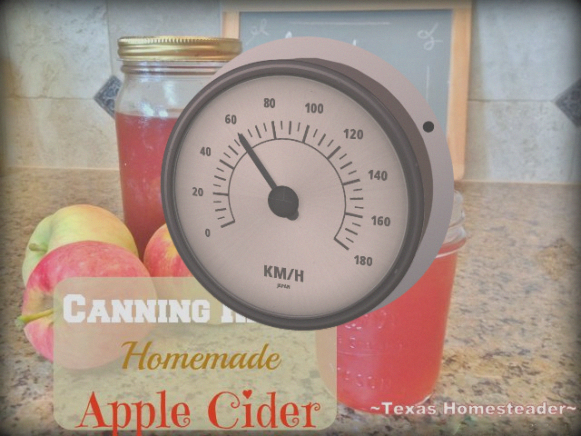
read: 60 km/h
